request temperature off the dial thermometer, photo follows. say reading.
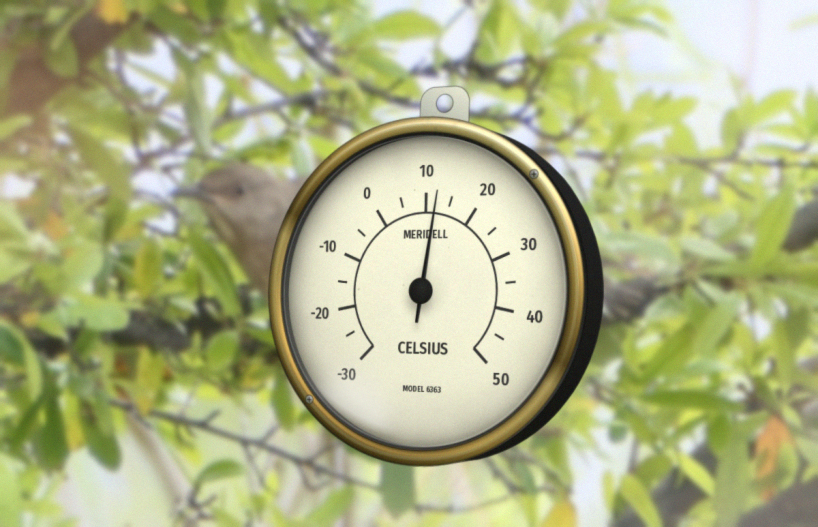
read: 12.5 °C
